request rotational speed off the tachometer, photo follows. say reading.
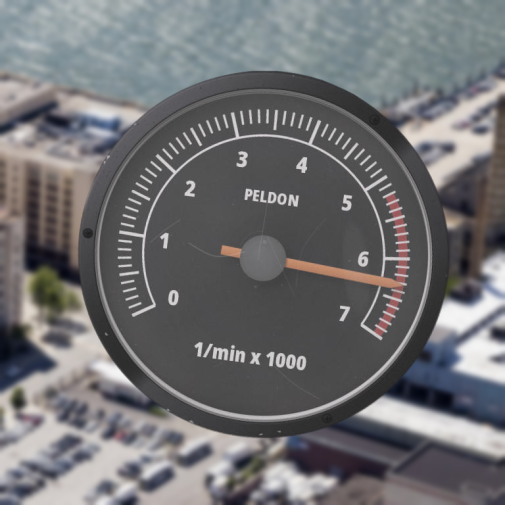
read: 6300 rpm
